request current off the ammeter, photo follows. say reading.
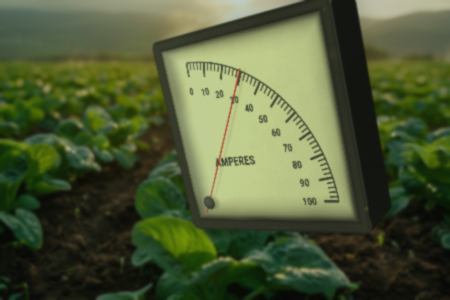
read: 30 A
